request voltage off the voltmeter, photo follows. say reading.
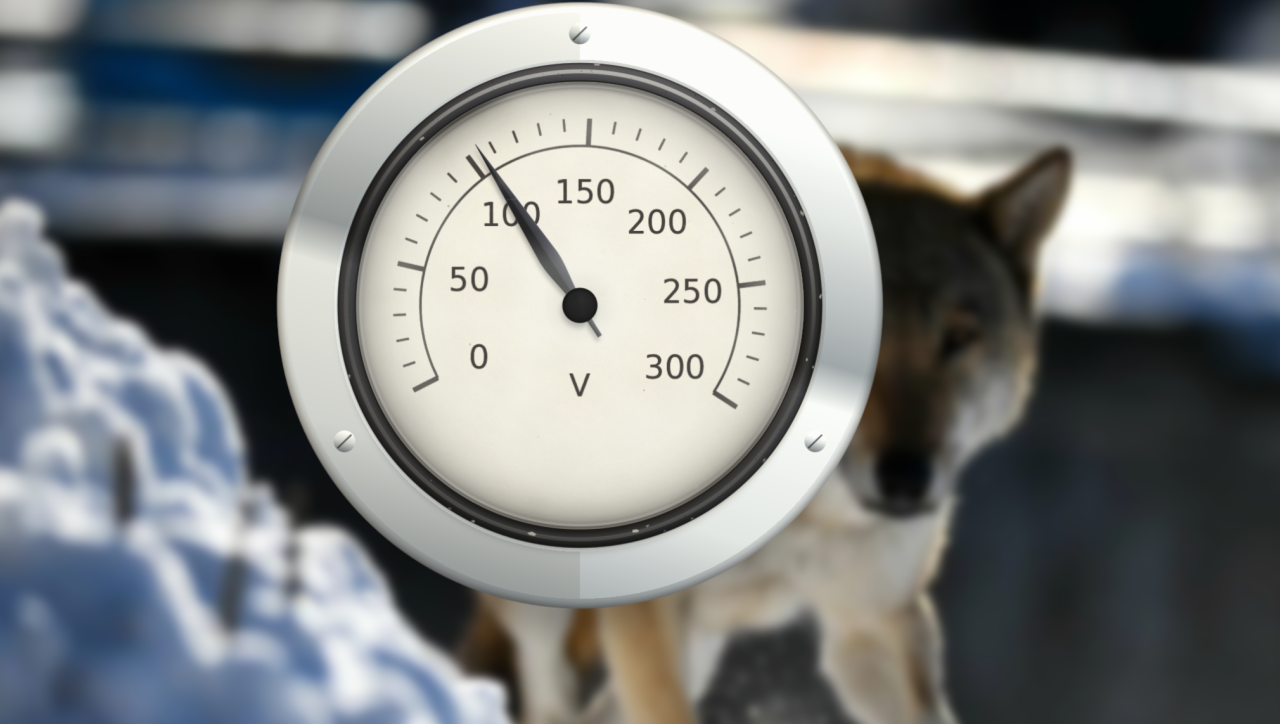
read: 105 V
